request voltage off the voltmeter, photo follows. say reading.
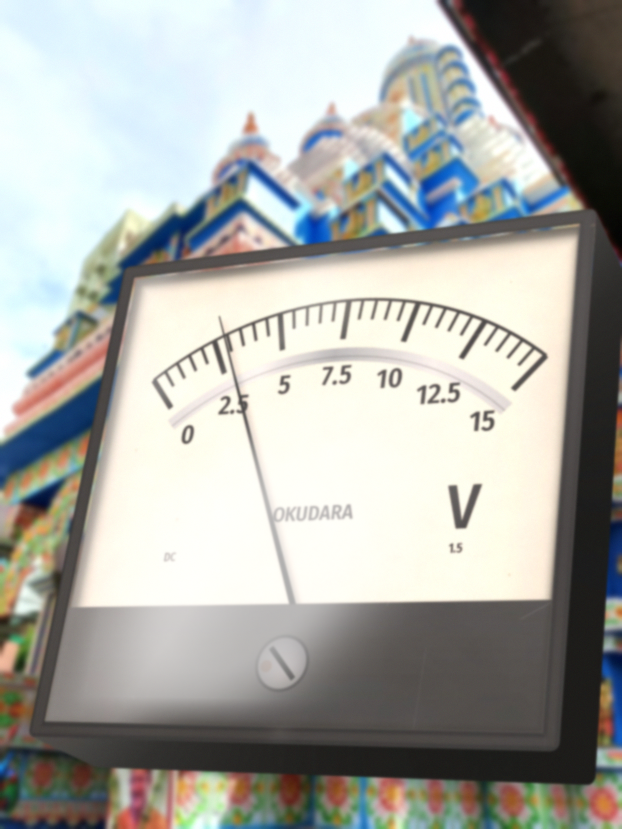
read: 3 V
